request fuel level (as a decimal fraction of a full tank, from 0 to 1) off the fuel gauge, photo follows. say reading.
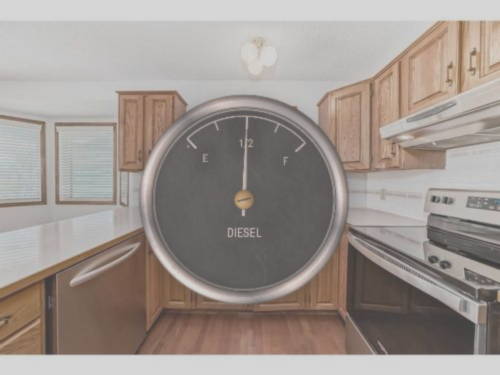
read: 0.5
